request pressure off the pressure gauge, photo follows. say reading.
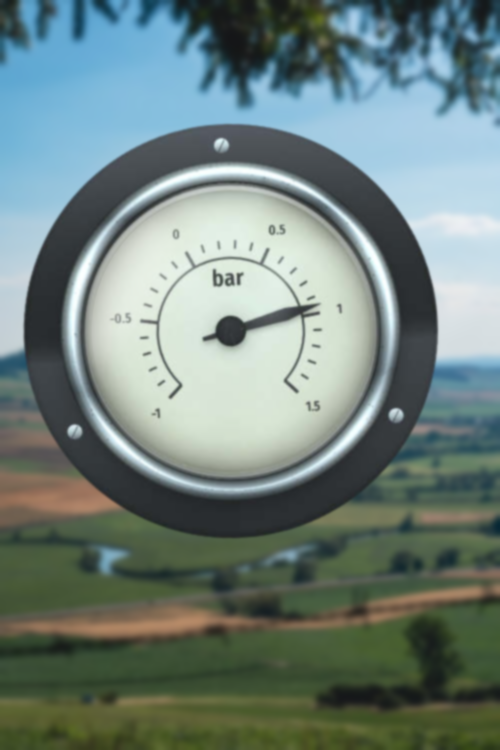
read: 0.95 bar
